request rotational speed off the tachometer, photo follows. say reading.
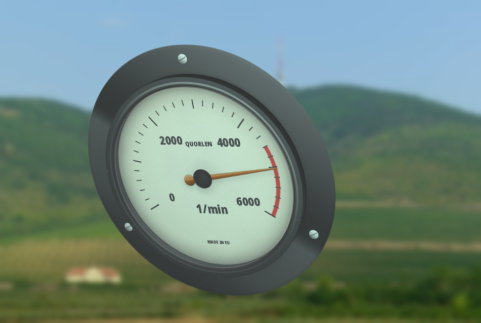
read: 5000 rpm
